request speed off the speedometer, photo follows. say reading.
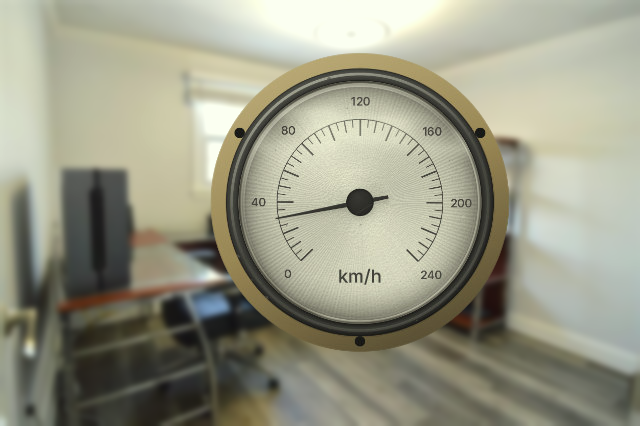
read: 30 km/h
